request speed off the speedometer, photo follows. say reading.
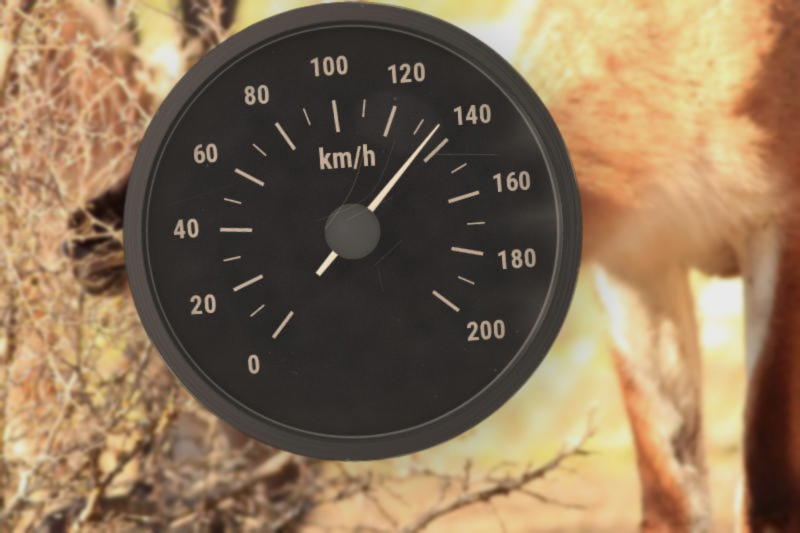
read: 135 km/h
